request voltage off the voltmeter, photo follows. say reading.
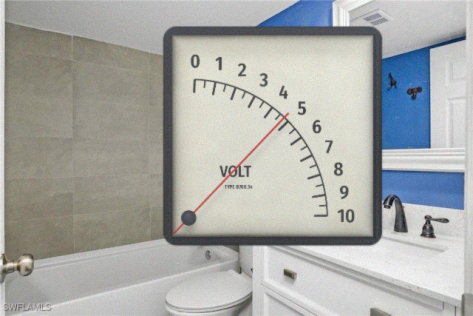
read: 4.75 V
